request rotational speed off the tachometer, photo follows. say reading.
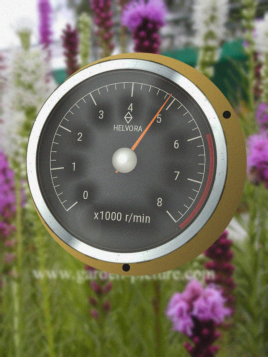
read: 4900 rpm
